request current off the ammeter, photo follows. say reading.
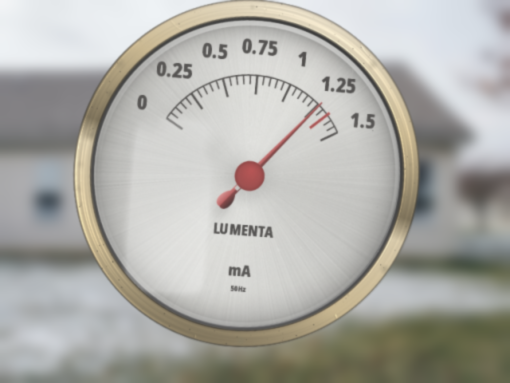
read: 1.25 mA
